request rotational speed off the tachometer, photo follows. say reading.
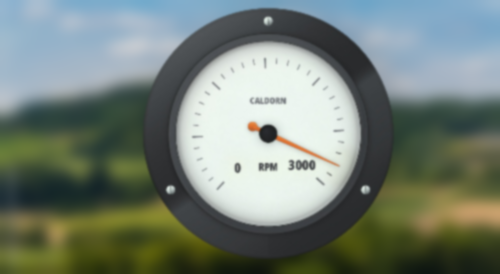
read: 2800 rpm
